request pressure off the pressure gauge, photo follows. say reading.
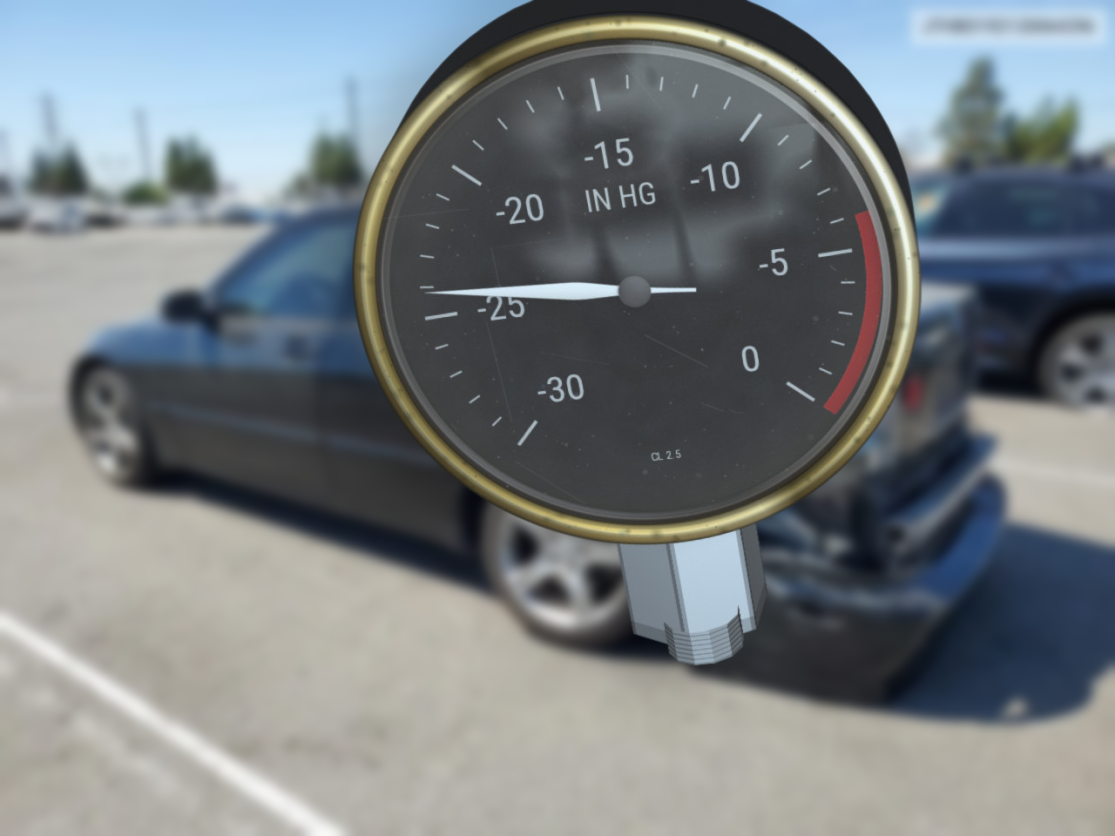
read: -24 inHg
